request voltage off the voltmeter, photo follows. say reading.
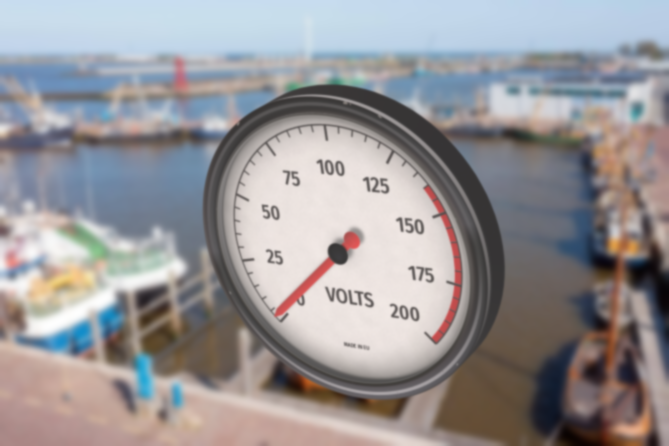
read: 2.5 V
